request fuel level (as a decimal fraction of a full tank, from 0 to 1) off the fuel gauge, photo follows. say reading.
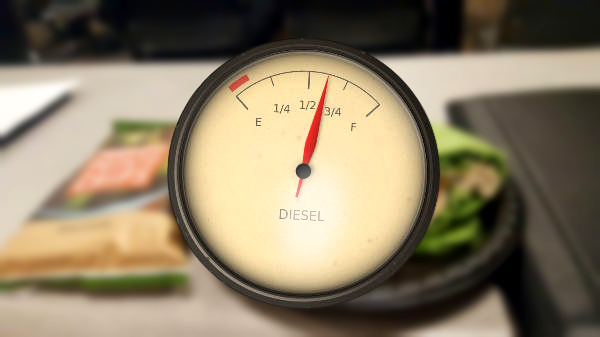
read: 0.625
